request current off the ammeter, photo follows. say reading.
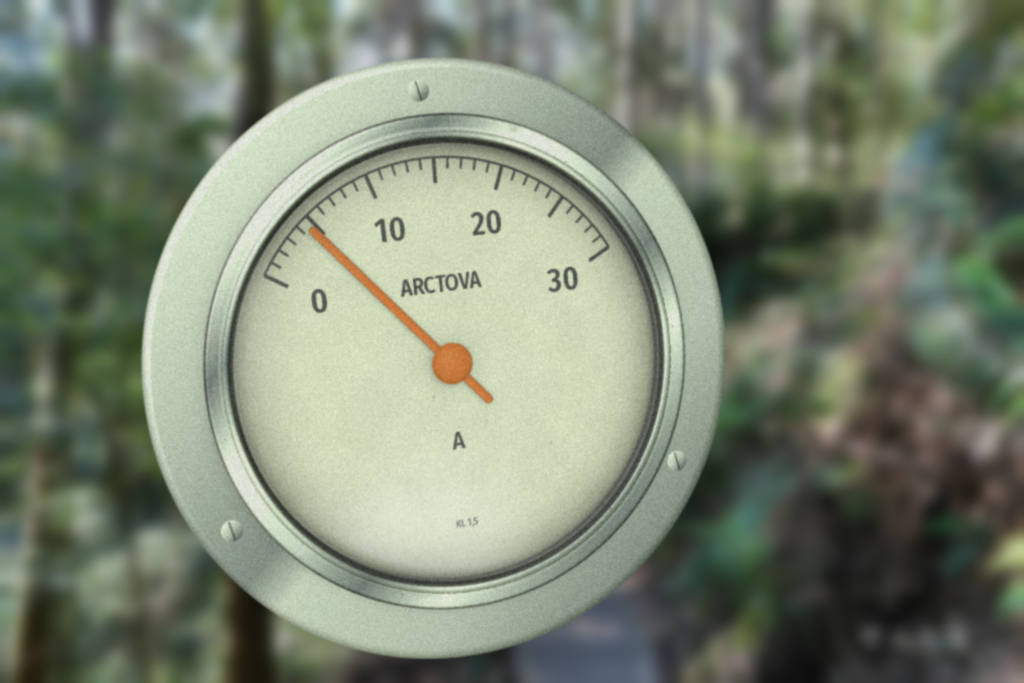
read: 4.5 A
